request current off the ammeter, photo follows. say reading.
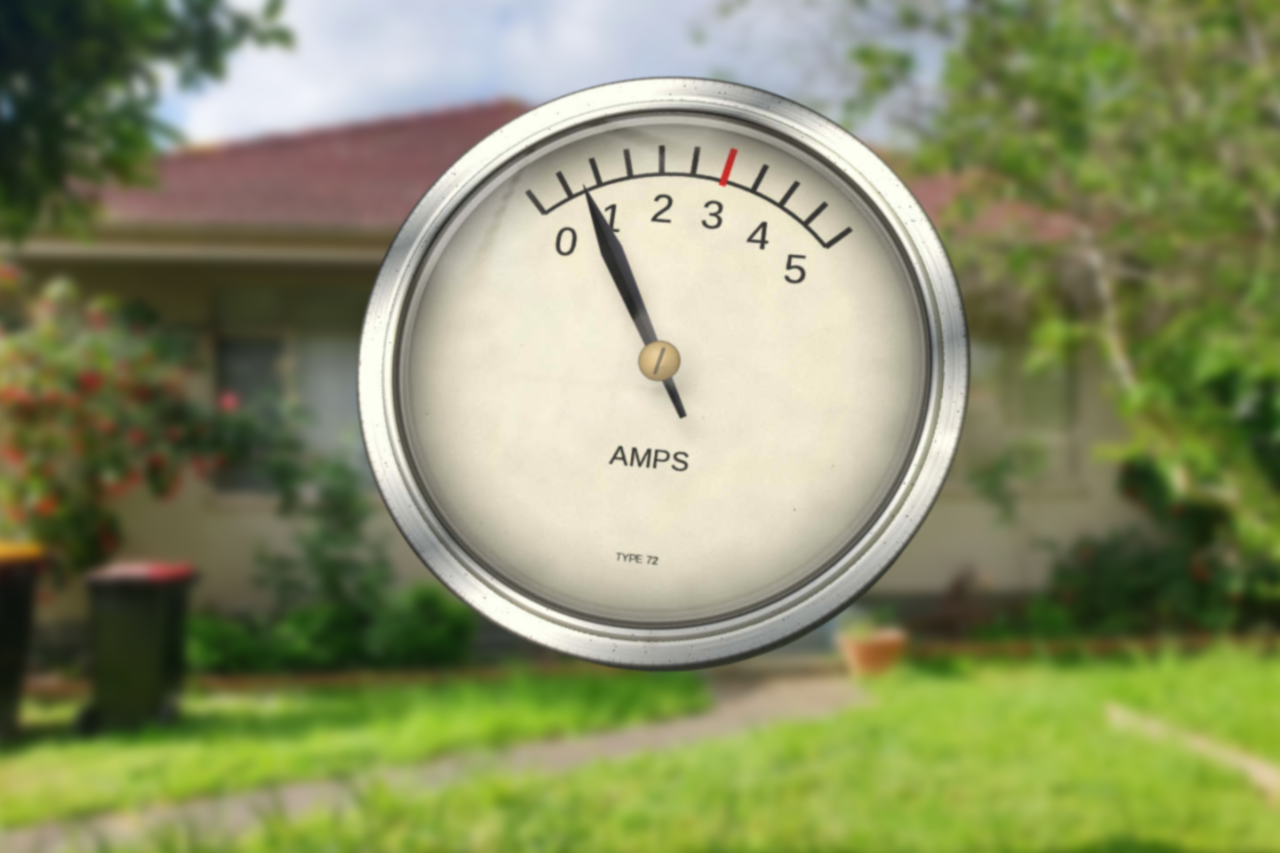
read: 0.75 A
